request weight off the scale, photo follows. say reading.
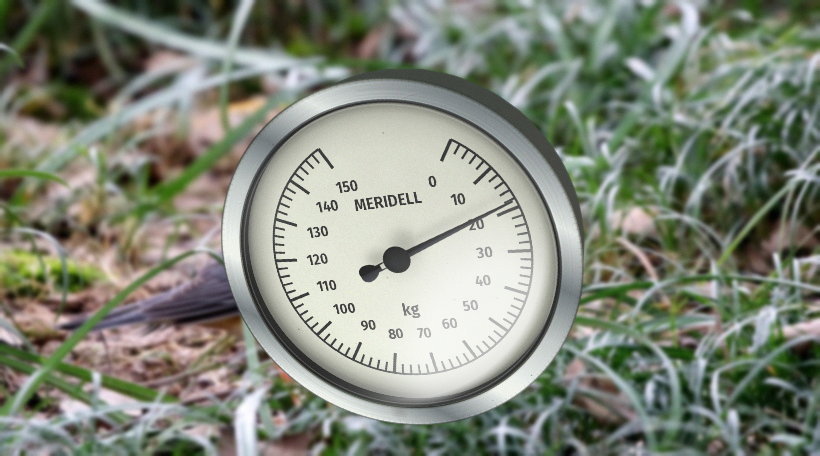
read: 18 kg
